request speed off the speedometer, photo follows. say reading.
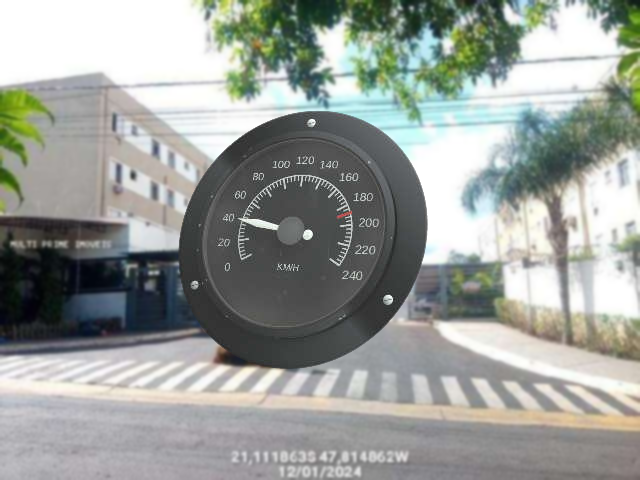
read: 40 km/h
